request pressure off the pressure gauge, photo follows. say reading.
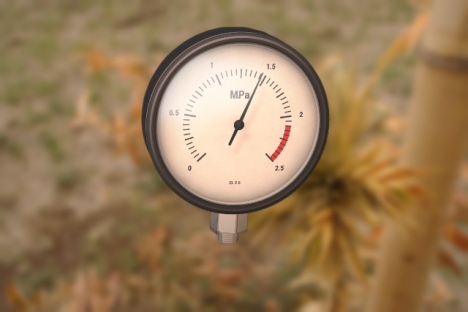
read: 1.45 MPa
